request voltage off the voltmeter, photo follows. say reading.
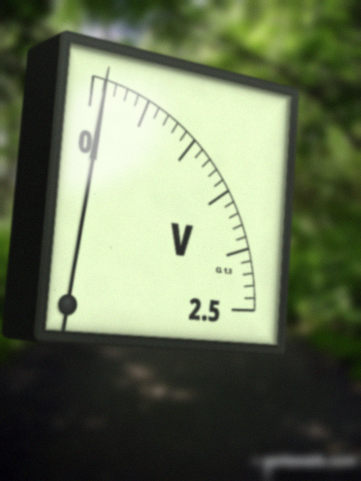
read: 0.1 V
